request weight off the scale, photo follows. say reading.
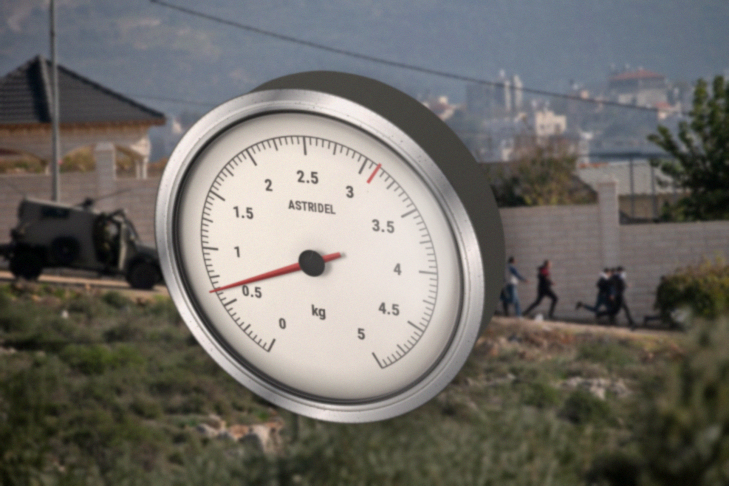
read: 0.65 kg
